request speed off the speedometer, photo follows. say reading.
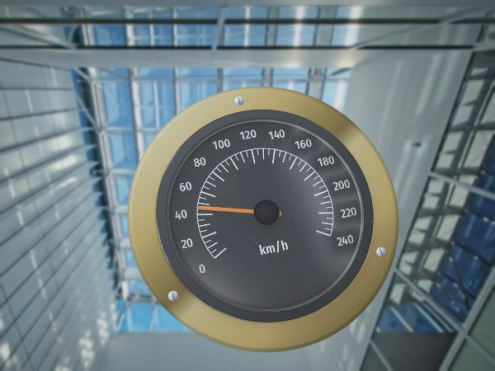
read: 45 km/h
